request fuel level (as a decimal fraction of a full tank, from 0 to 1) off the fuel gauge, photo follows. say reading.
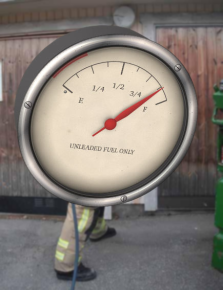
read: 0.875
